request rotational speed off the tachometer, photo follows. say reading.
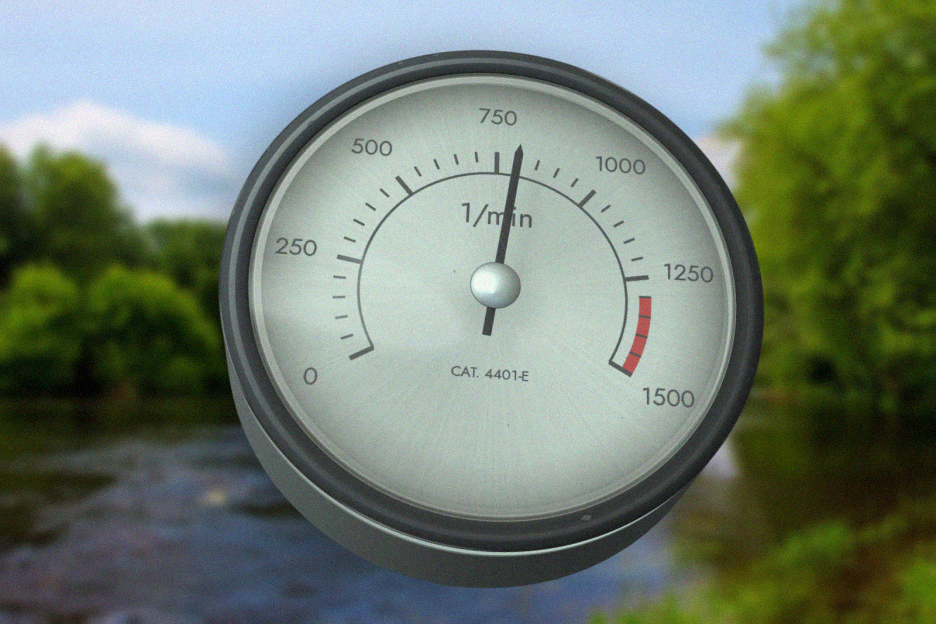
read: 800 rpm
